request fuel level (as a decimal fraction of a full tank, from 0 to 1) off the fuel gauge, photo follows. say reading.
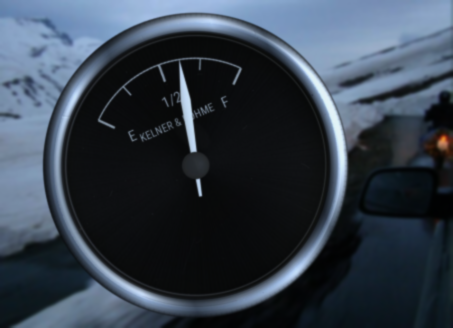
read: 0.625
